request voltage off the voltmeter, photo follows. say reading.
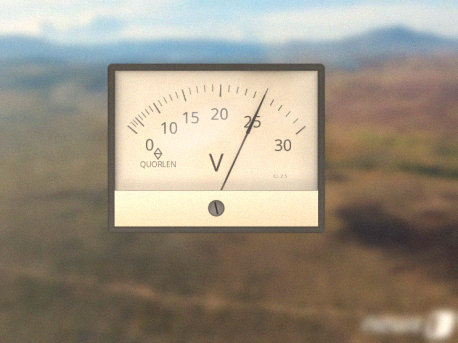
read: 25 V
